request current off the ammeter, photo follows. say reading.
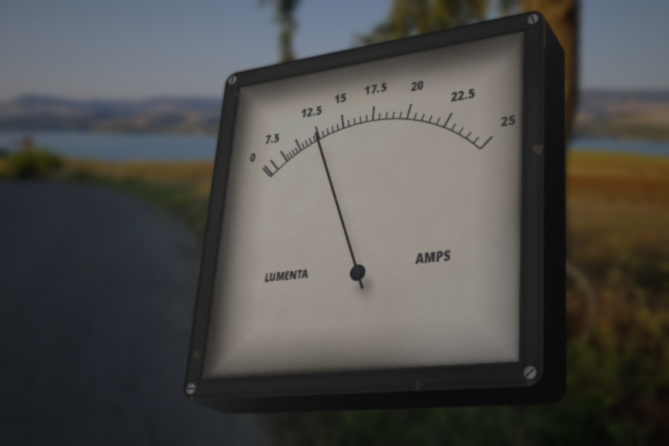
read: 12.5 A
